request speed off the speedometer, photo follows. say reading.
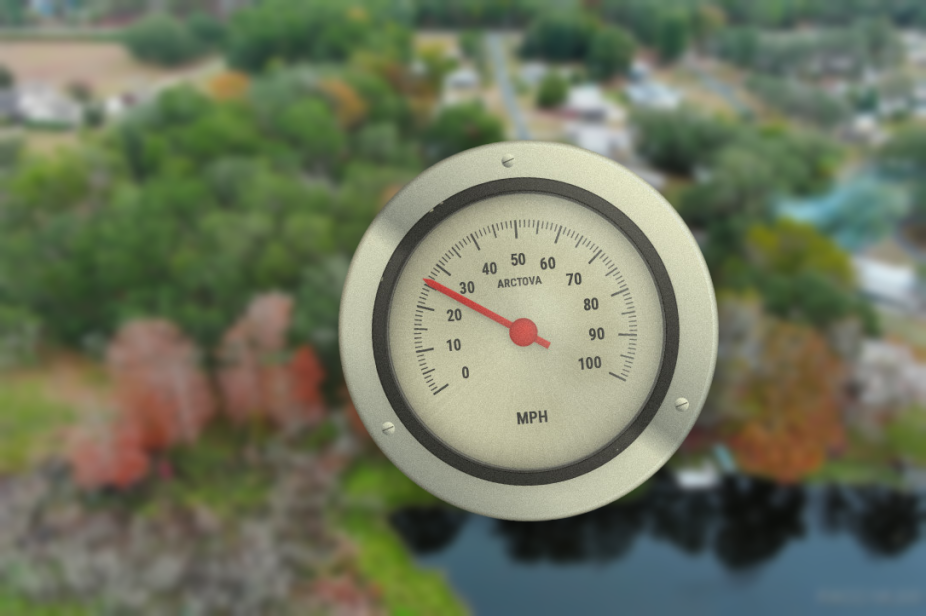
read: 26 mph
